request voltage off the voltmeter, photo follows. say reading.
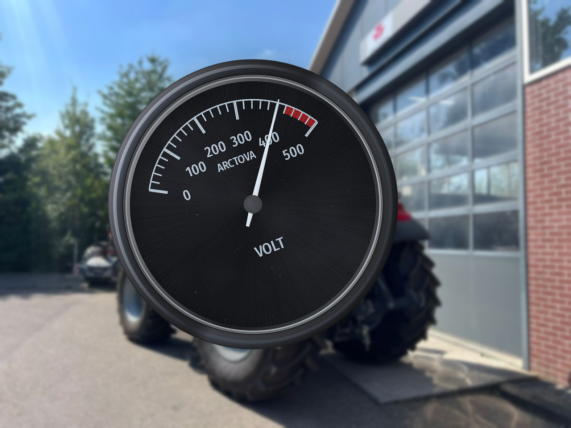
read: 400 V
